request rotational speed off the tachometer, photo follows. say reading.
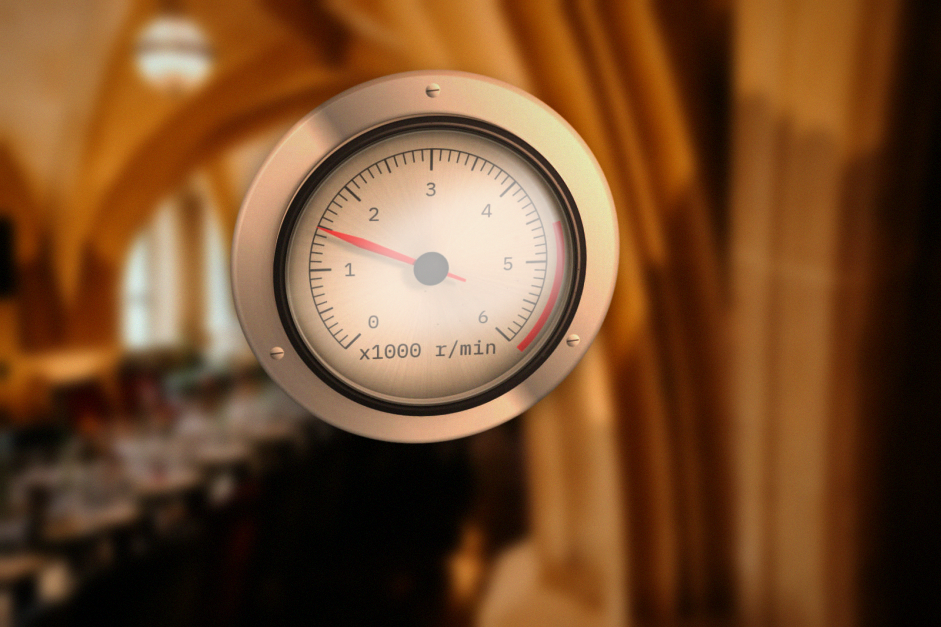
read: 1500 rpm
